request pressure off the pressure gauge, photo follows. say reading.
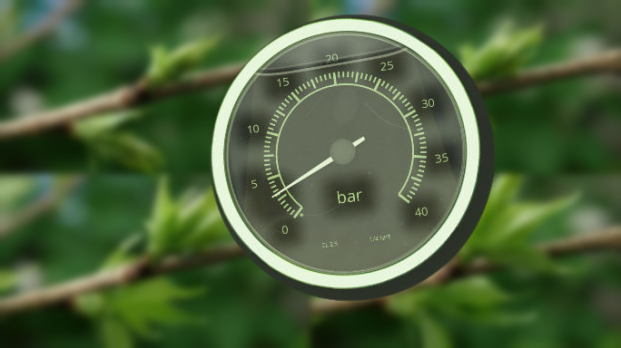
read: 3 bar
